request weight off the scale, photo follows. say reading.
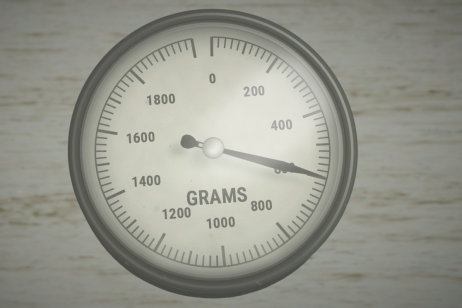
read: 600 g
